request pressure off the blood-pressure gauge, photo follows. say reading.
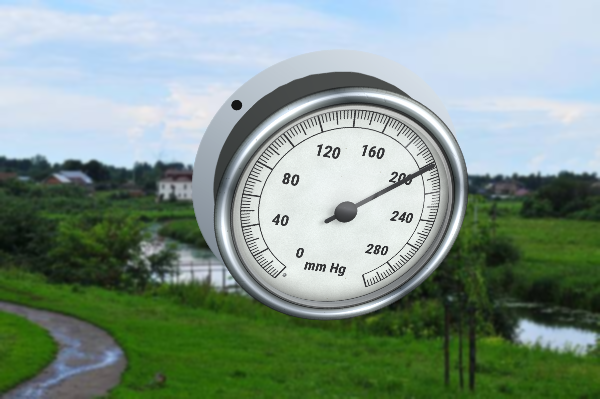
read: 200 mmHg
